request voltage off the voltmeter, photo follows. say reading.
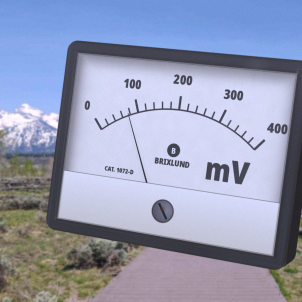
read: 80 mV
